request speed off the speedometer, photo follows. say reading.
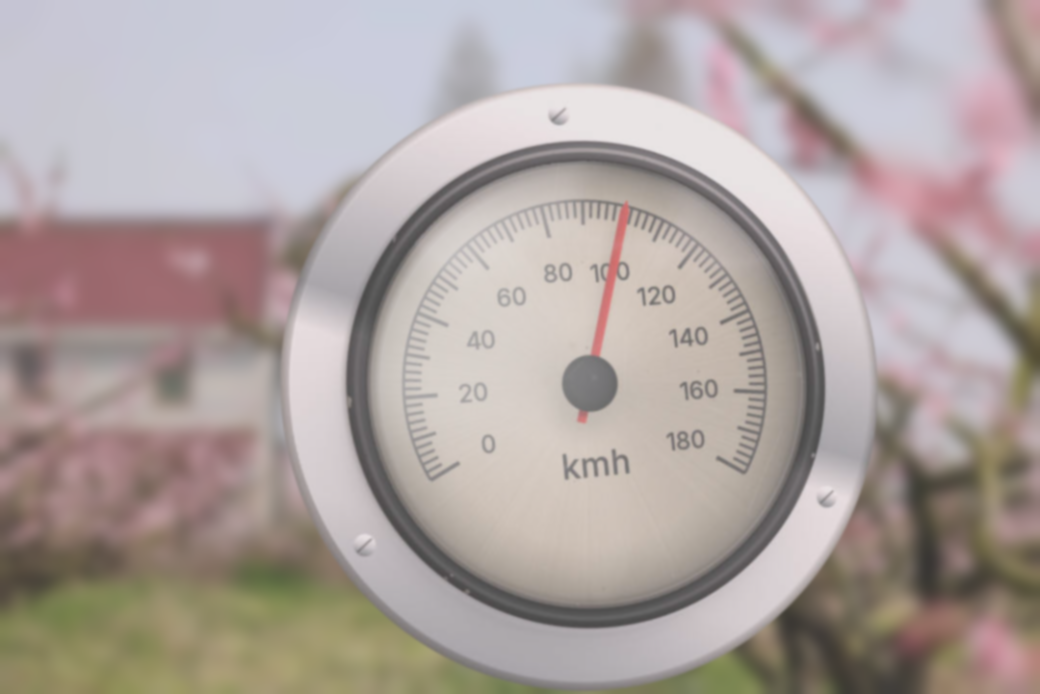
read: 100 km/h
